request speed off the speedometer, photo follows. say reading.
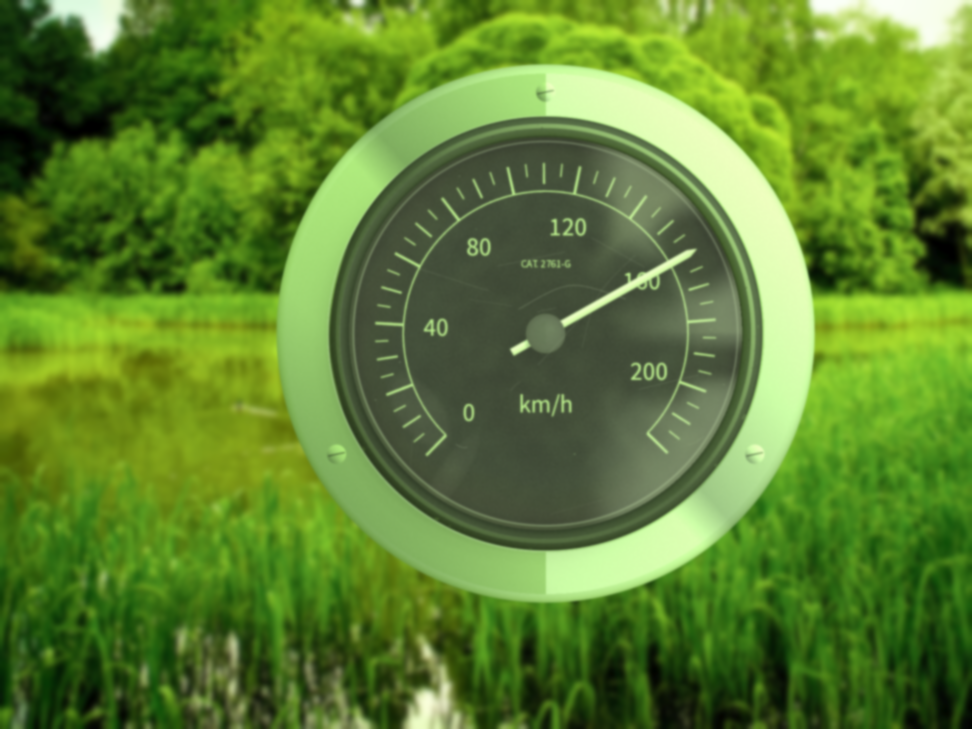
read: 160 km/h
